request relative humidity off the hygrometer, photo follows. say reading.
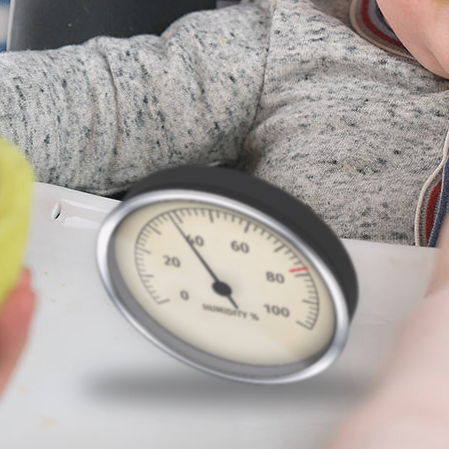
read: 40 %
